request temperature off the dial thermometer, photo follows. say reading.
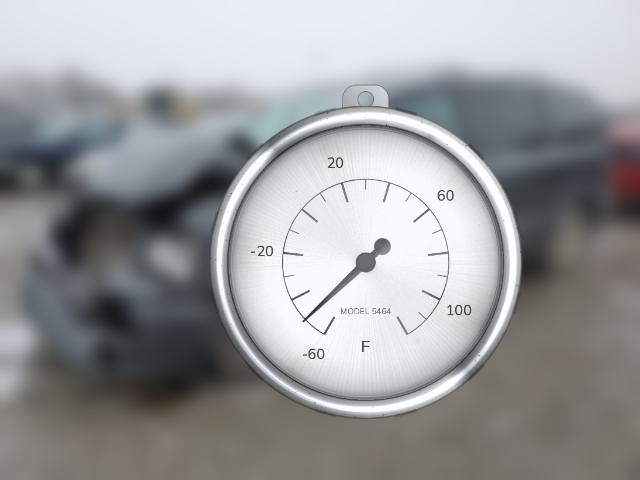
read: -50 °F
